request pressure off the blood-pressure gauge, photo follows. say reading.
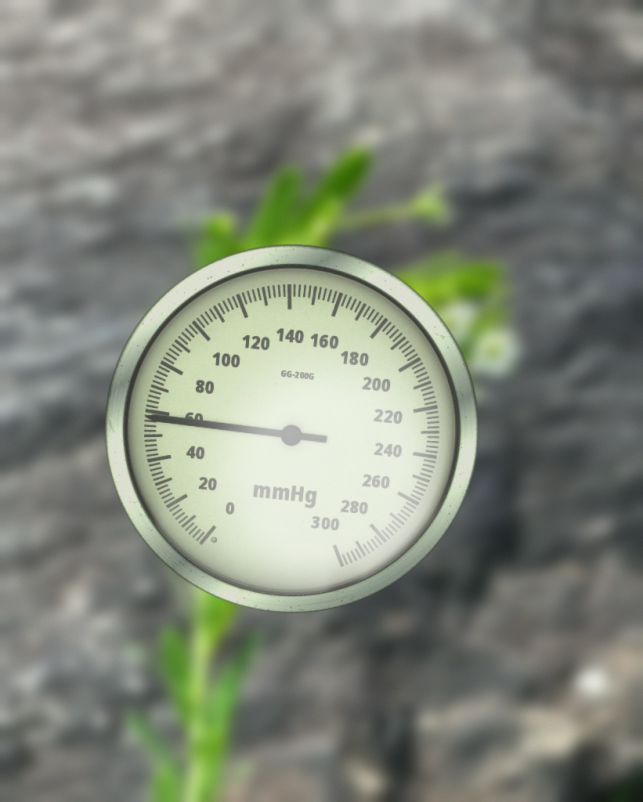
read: 58 mmHg
